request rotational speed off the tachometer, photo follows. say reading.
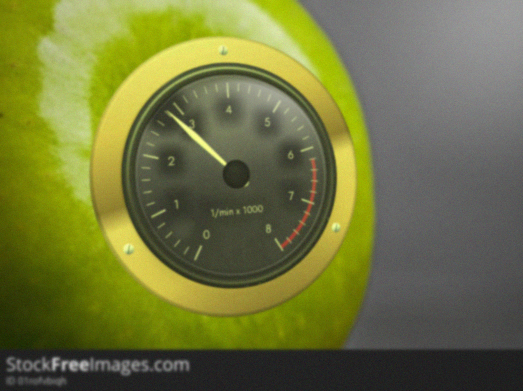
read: 2800 rpm
